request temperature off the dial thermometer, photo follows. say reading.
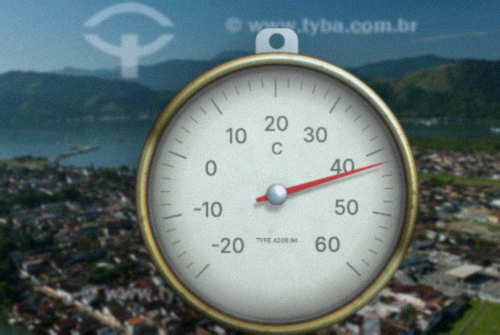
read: 42 °C
